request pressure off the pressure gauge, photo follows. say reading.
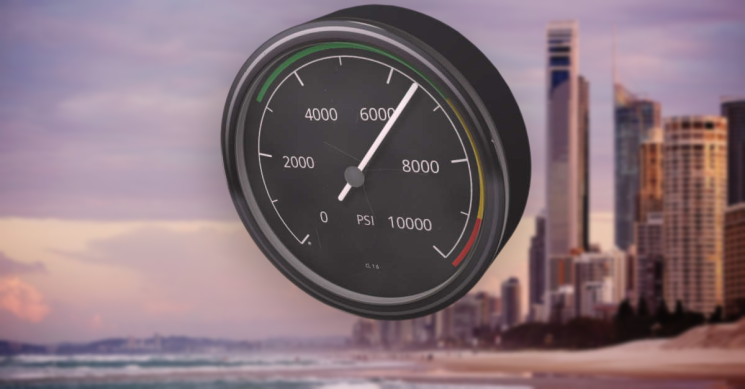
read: 6500 psi
